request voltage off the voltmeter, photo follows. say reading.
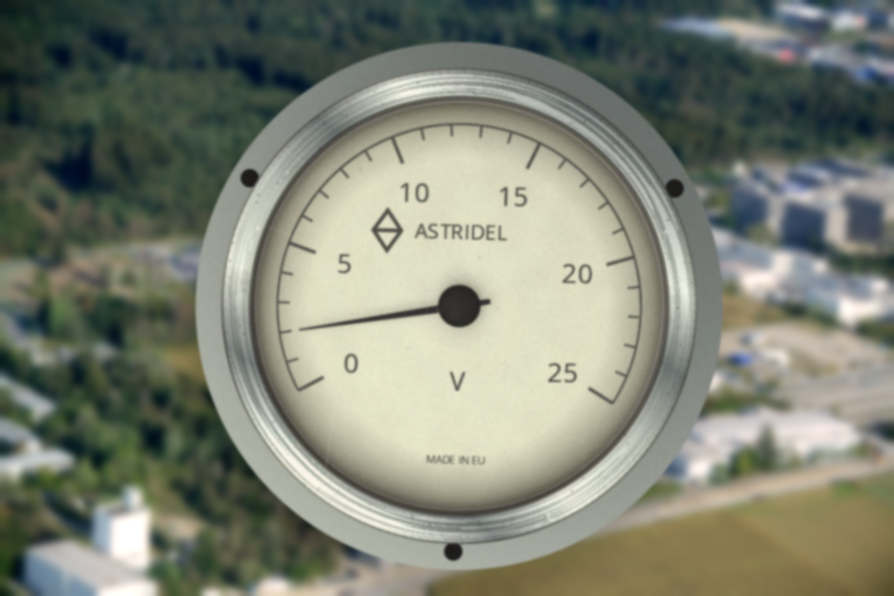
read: 2 V
